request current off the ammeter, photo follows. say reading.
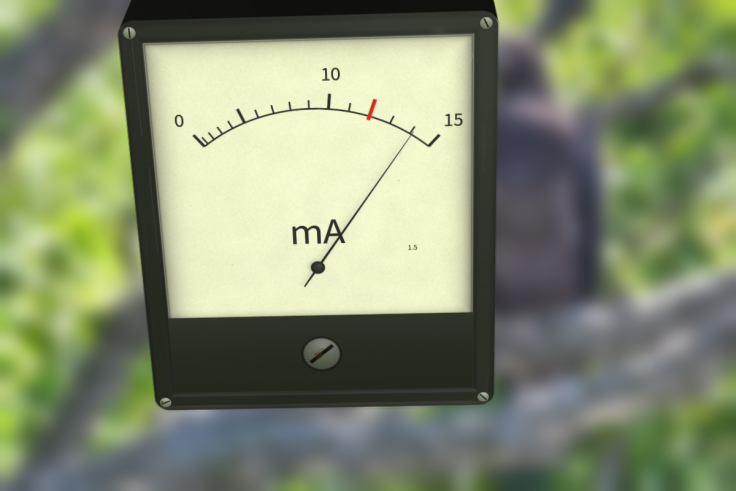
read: 14 mA
